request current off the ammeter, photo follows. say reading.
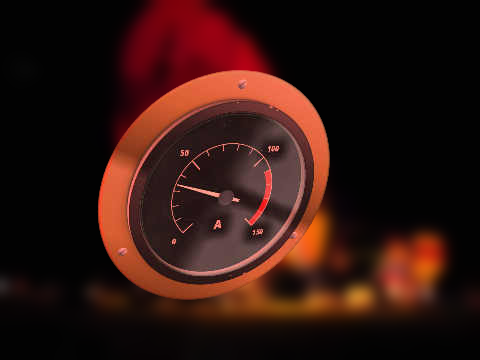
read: 35 A
